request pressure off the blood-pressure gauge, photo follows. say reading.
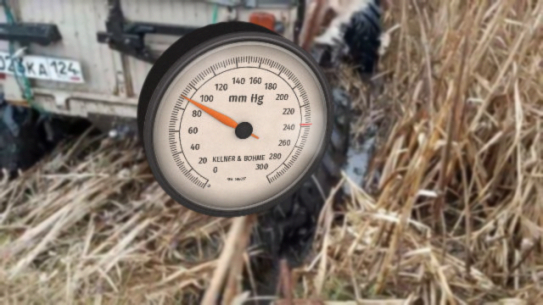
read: 90 mmHg
